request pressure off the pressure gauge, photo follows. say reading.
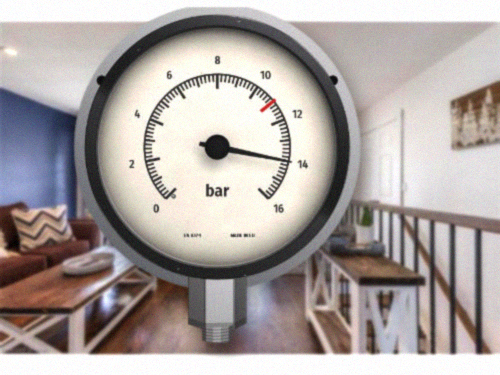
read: 14 bar
